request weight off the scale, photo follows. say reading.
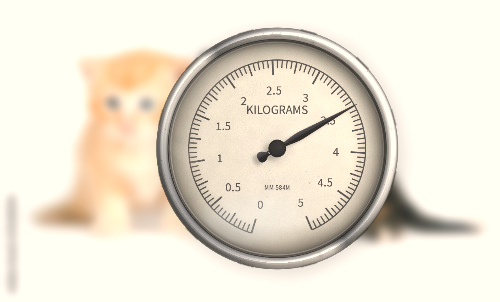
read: 3.5 kg
